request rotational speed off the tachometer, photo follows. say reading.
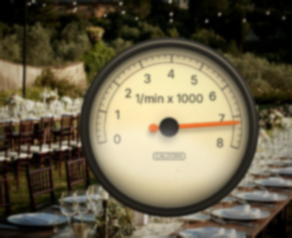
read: 7200 rpm
